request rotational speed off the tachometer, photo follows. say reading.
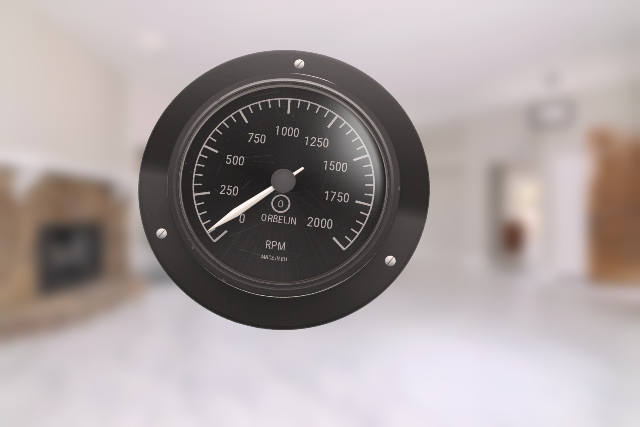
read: 50 rpm
